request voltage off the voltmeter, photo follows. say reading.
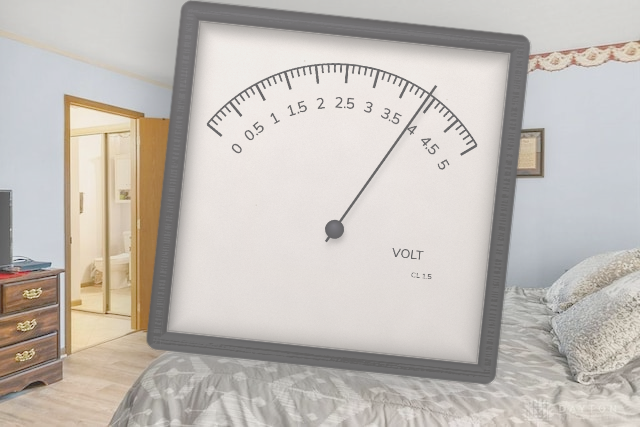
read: 3.9 V
